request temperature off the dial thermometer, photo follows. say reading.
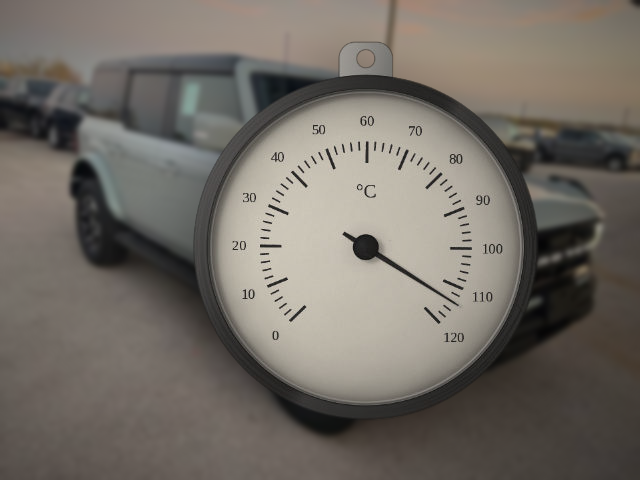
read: 114 °C
